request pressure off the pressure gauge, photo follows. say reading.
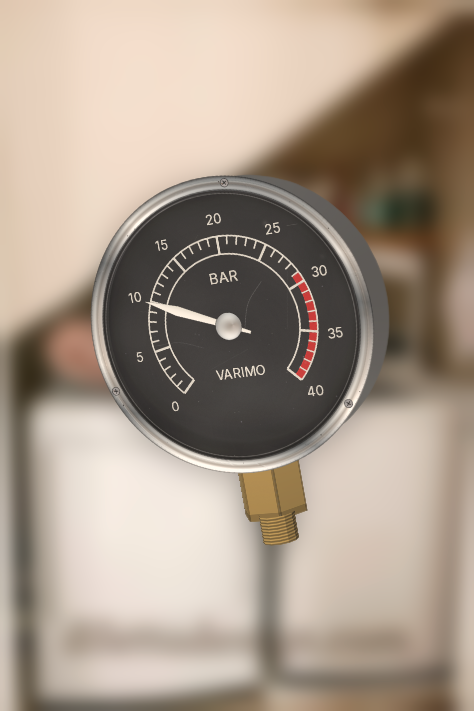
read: 10 bar
